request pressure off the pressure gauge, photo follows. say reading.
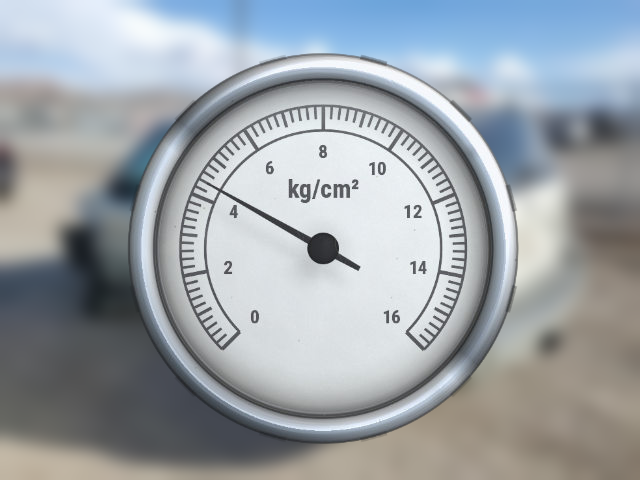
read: 4.4 kg/cm²
